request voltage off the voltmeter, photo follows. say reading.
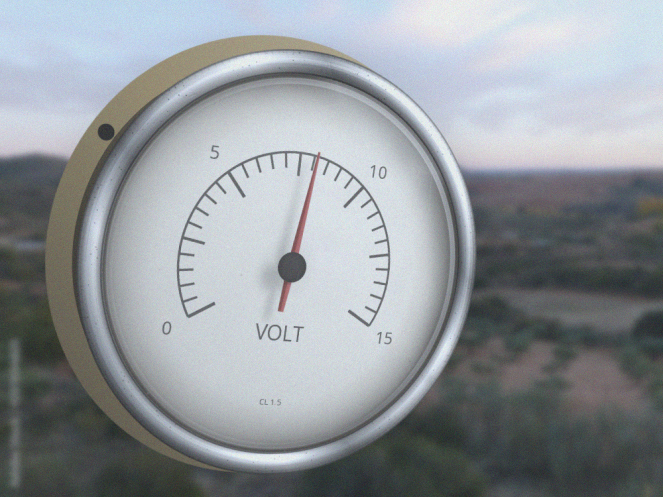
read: 8 V
